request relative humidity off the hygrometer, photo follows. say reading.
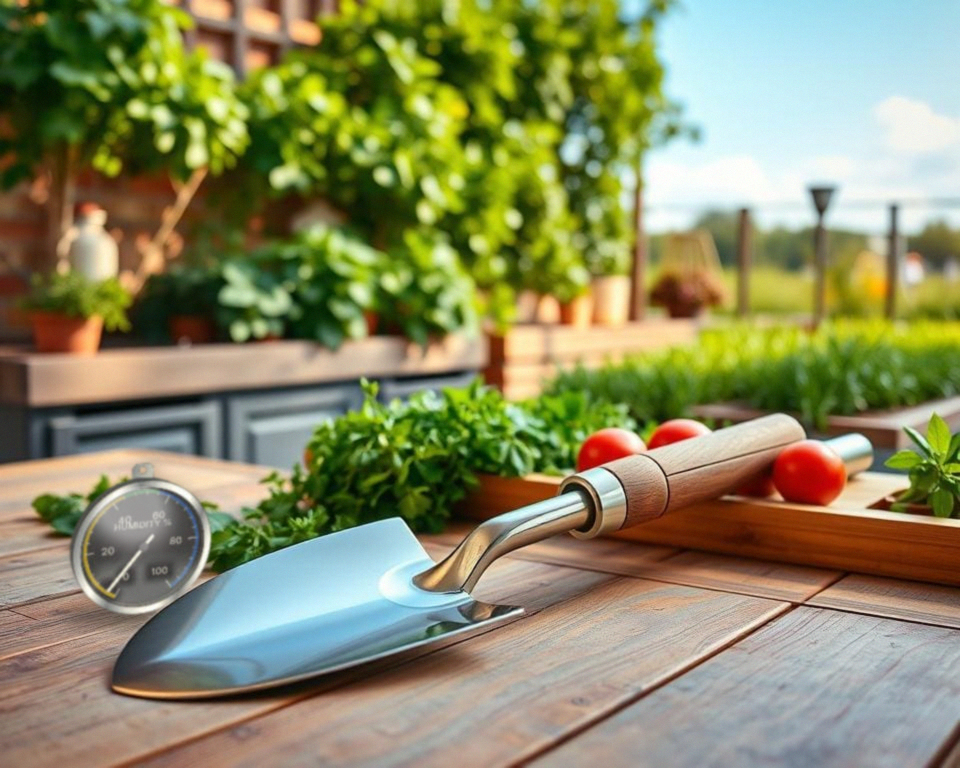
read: 4 %
